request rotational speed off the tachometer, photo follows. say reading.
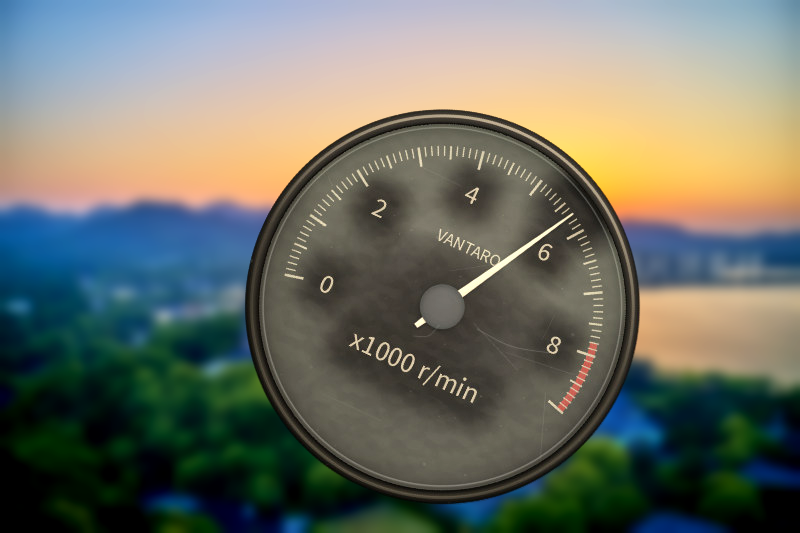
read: 5700 rpm
